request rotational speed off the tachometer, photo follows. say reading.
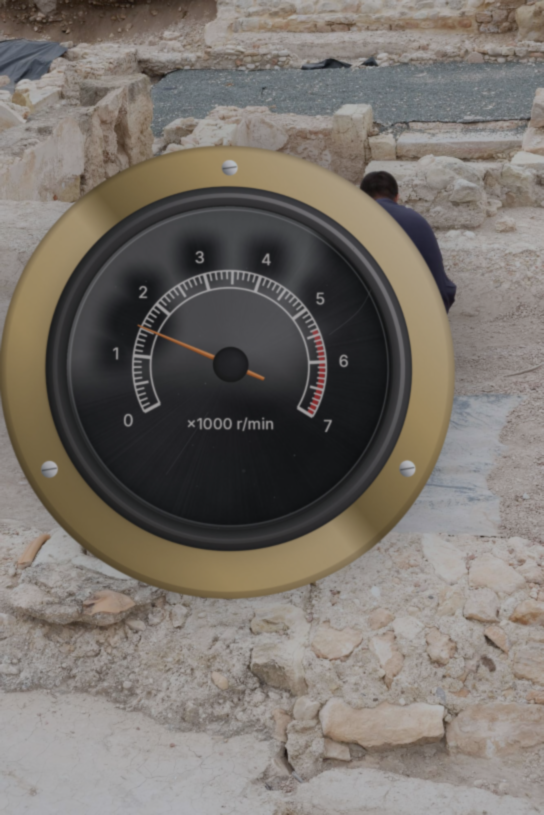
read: 1500 rpm
